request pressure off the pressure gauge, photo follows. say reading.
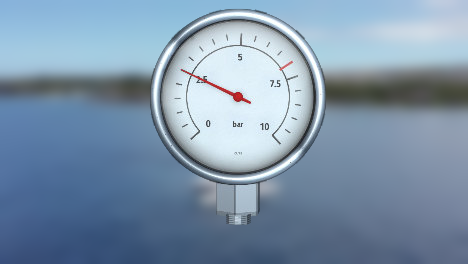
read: 2.5 bar
